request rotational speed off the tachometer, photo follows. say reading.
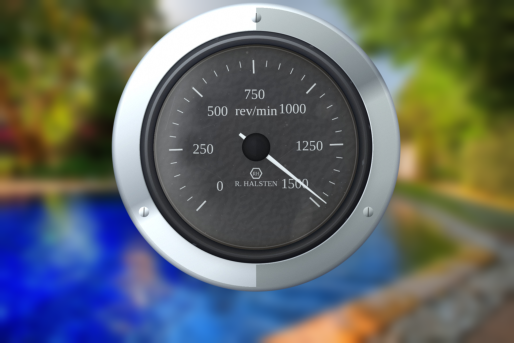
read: 1475 rpm
